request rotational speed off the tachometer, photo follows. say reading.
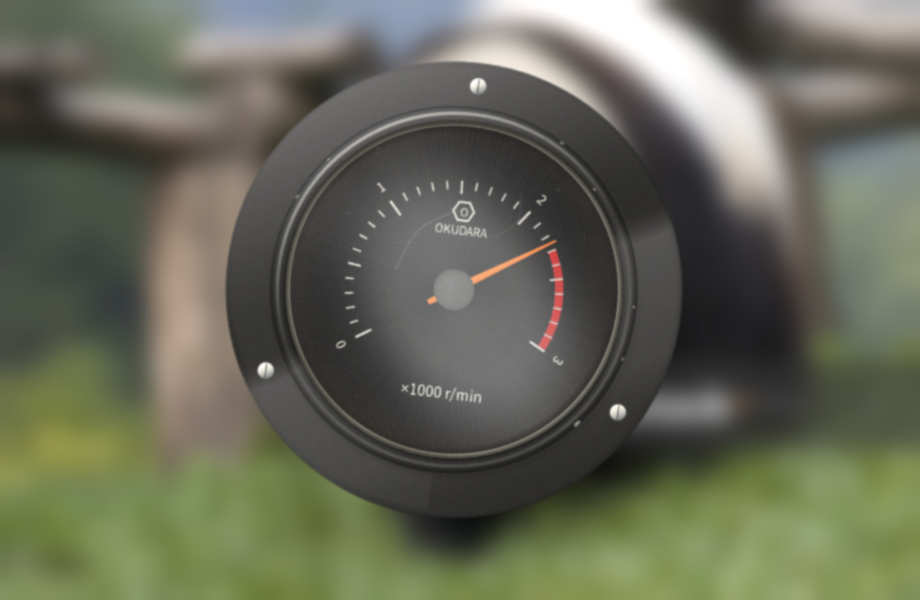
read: 2250 rpm
